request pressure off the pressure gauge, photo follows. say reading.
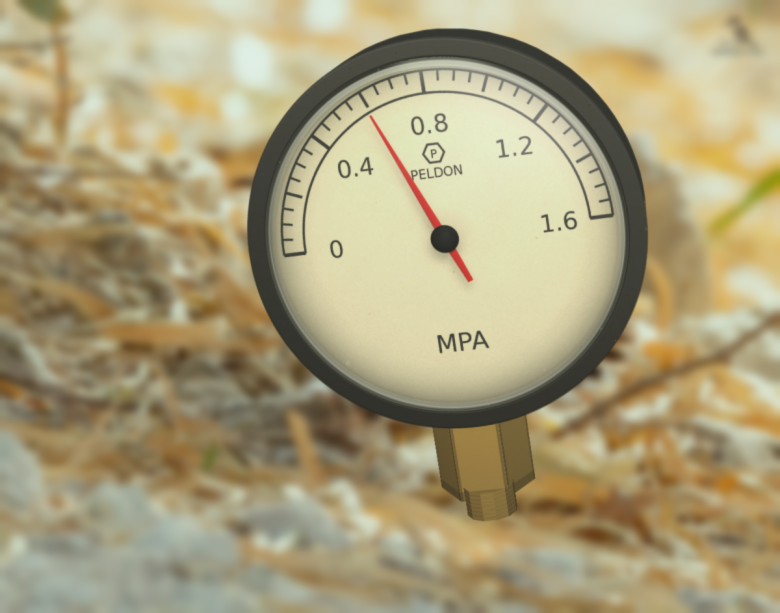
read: 0.6 MPa
